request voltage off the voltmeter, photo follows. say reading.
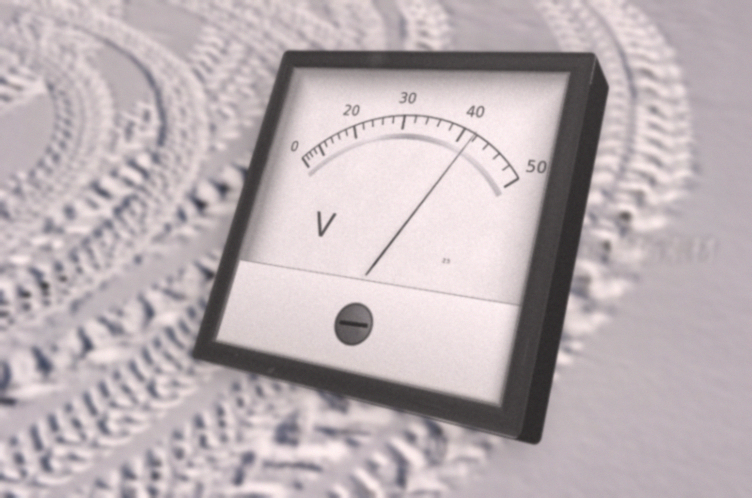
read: 42 V
